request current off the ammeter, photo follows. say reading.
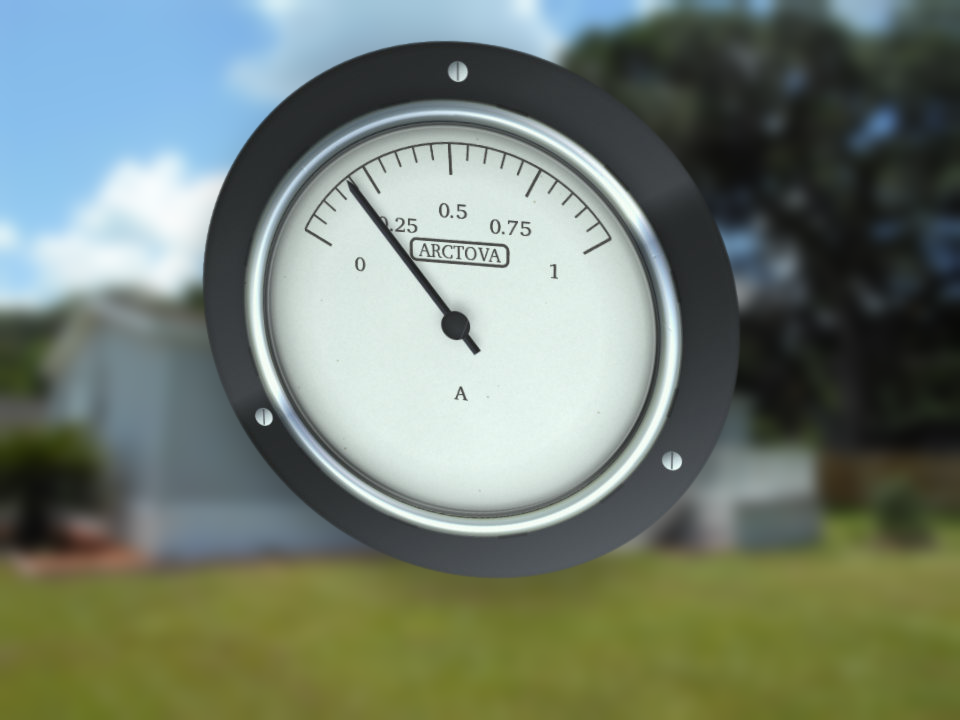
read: 0.2 A
